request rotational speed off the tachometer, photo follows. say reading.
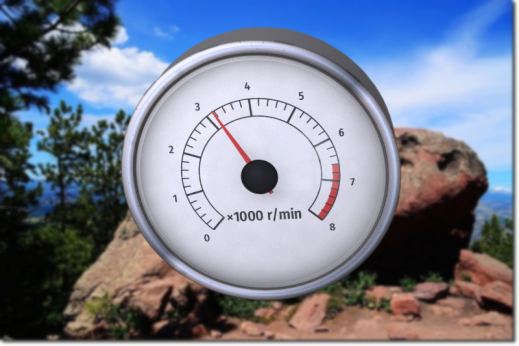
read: 3200 rpm
